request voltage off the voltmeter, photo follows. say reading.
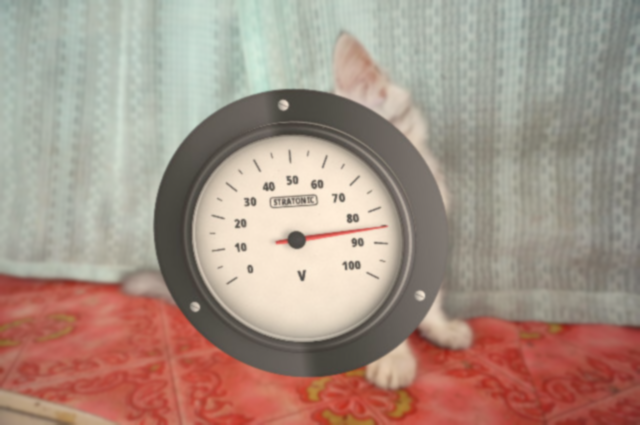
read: 85 V
